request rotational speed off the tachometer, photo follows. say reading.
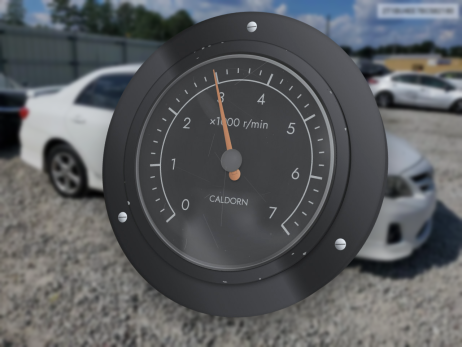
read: 3000 rpm
